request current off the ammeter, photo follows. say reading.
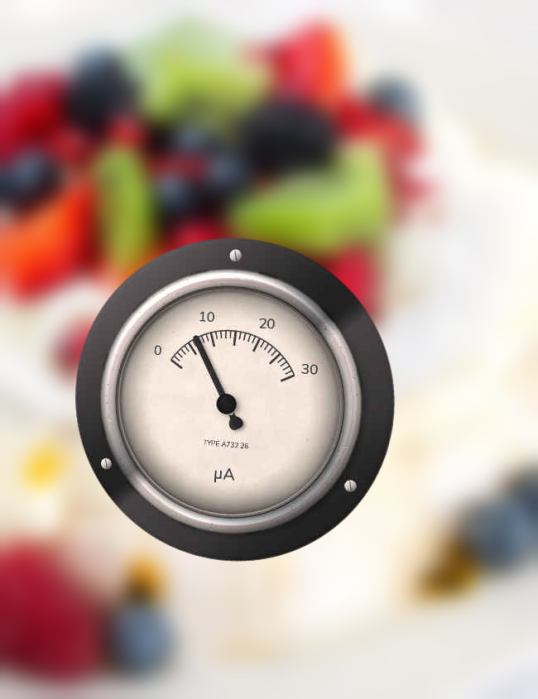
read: 7 µA
